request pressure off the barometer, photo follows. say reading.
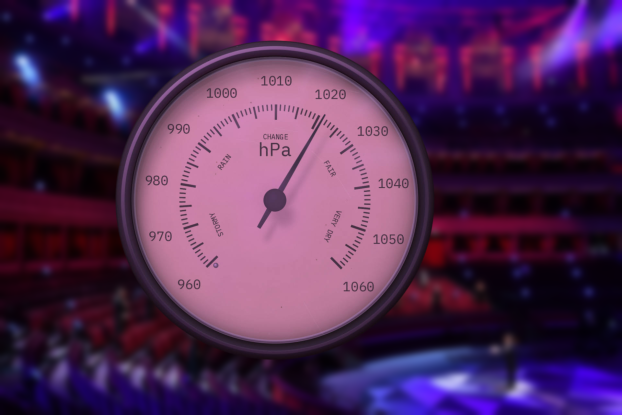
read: 1021 hPa
